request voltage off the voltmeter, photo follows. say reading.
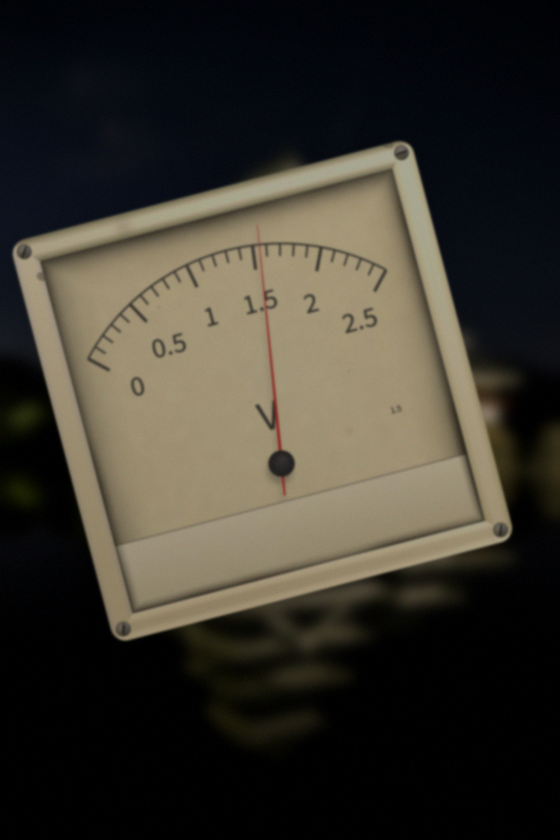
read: 1.55 V
